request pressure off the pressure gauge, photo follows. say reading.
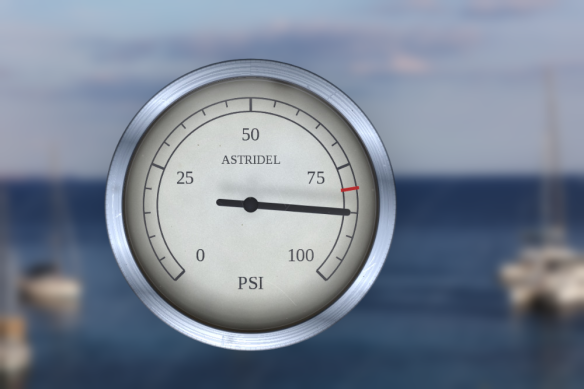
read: 85 psi
